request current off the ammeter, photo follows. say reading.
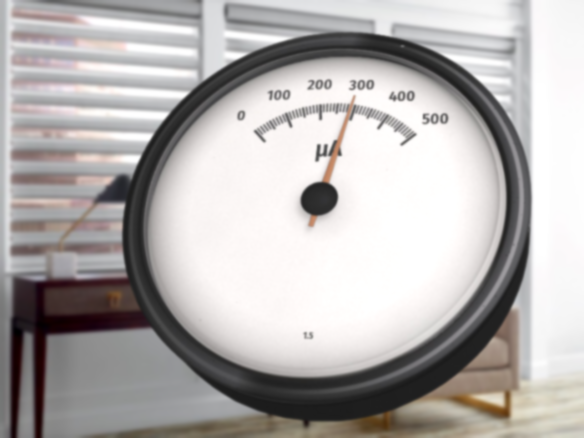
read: 300 µA
